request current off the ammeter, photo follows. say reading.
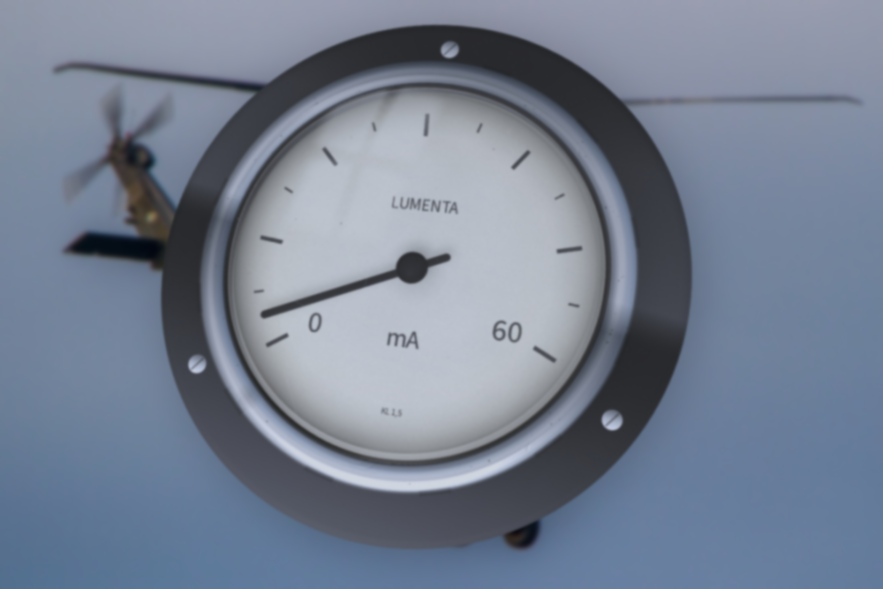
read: 2.5 mA
